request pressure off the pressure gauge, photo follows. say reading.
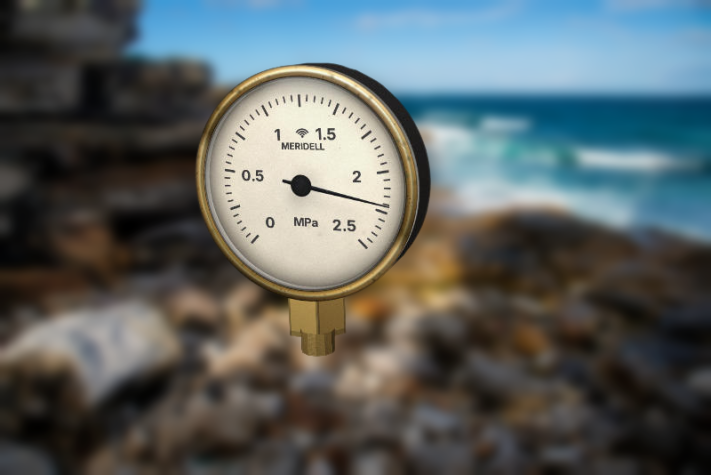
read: 2.2 MPa
